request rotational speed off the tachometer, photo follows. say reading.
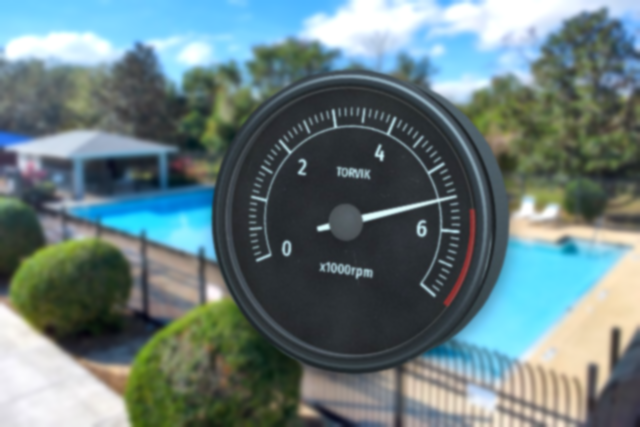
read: 5500 rpm
